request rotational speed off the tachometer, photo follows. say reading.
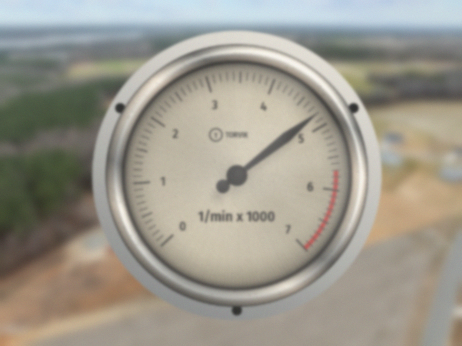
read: 4800 rpm
